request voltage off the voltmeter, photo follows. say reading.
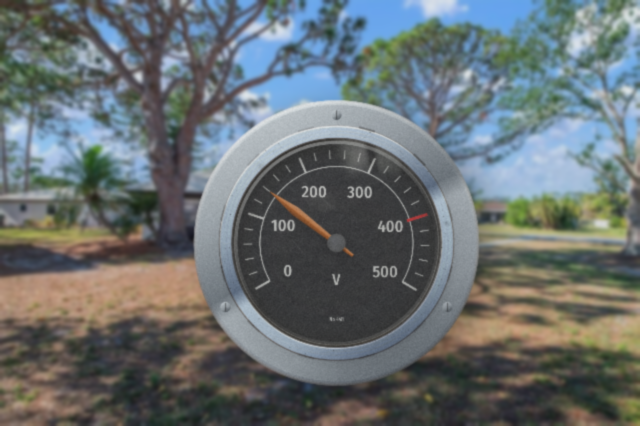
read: 140 V
